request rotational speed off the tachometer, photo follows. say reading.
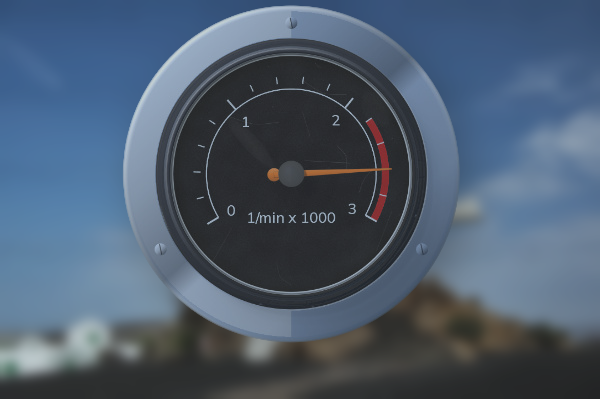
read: 2600 rpm
